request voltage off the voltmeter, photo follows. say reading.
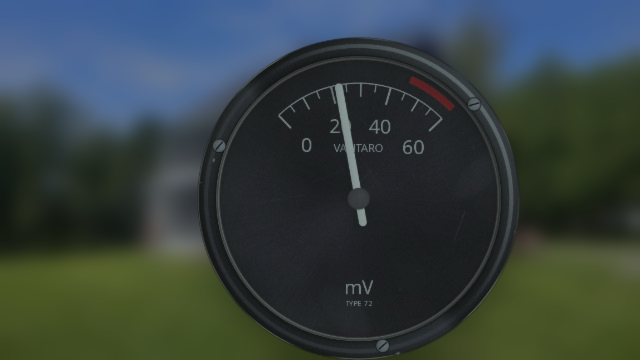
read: 22.5 mV
